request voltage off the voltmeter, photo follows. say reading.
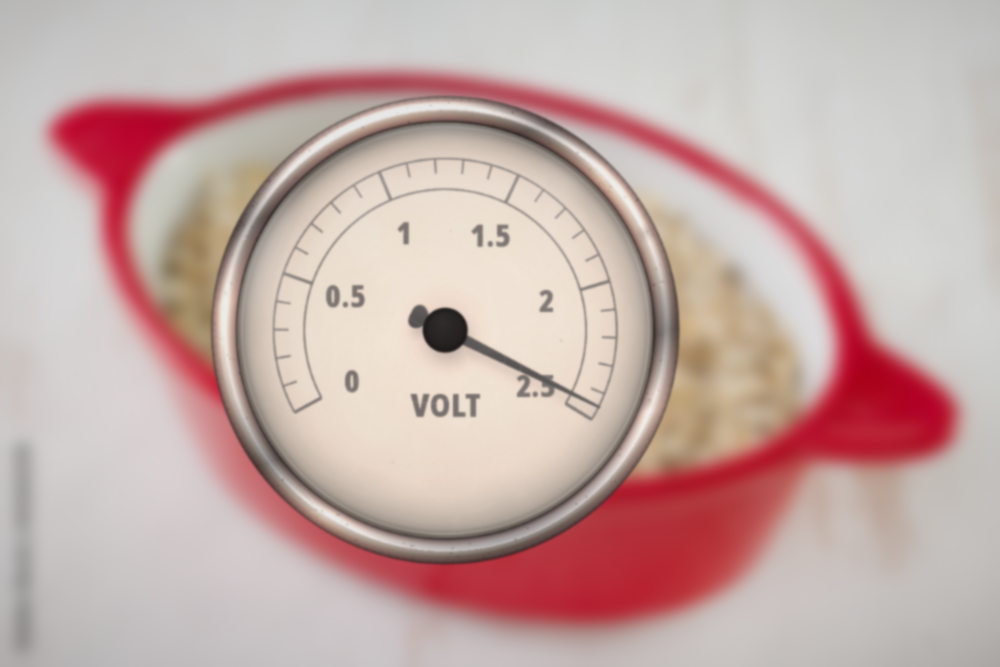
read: 2.45 V
